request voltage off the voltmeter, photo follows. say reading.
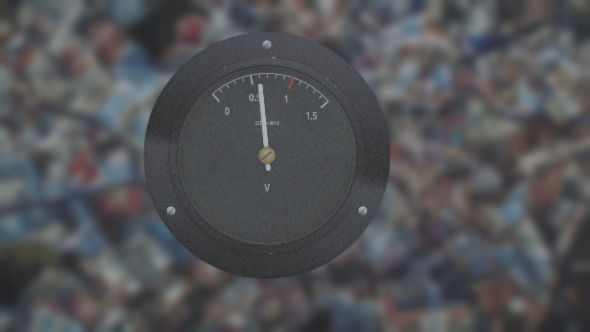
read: 0.6 V
